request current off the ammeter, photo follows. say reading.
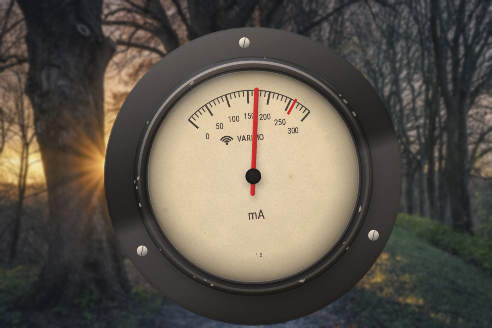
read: 170 mA
